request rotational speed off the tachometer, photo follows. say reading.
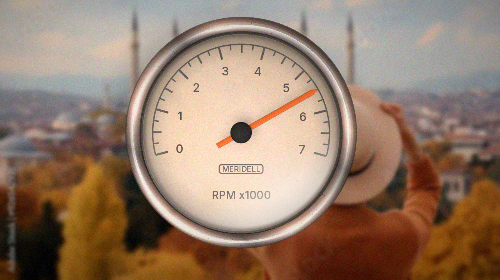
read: 5500 rpm
